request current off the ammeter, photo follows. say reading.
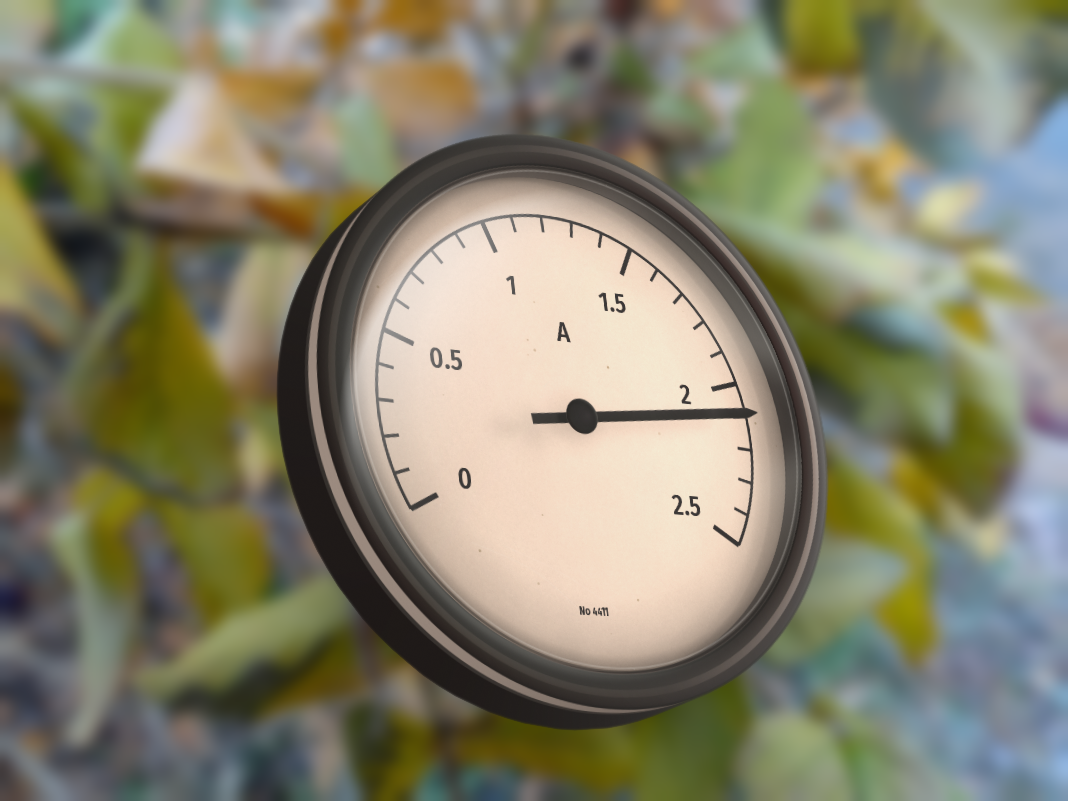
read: 2.1 A
